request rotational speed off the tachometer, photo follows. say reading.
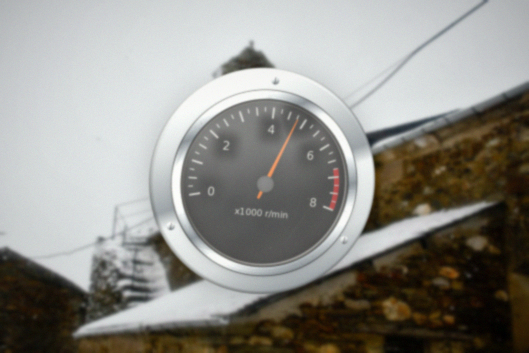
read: 4750 rpm
